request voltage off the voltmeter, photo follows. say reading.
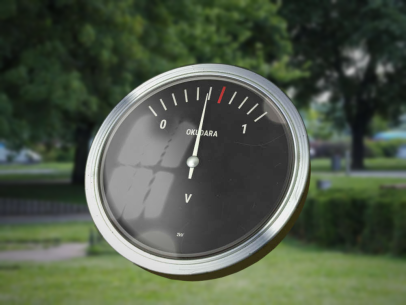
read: 0.5 V
